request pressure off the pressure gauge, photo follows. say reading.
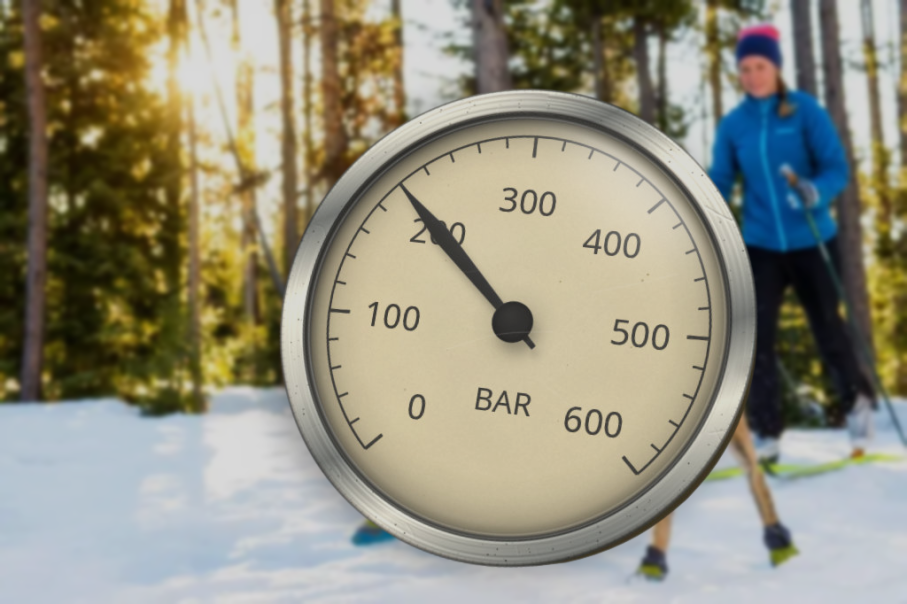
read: 200 bar
